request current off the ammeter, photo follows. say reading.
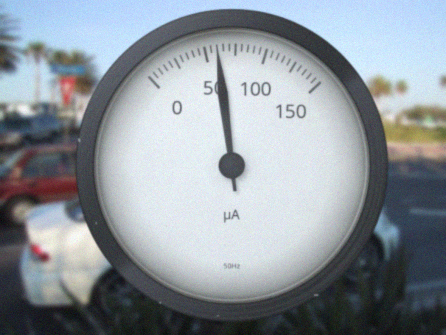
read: 60 µA
